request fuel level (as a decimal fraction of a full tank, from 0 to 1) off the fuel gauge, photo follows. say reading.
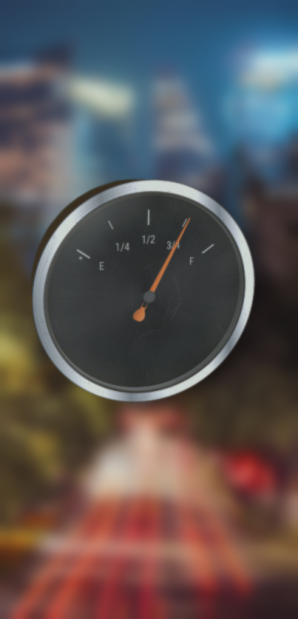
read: 0.75
